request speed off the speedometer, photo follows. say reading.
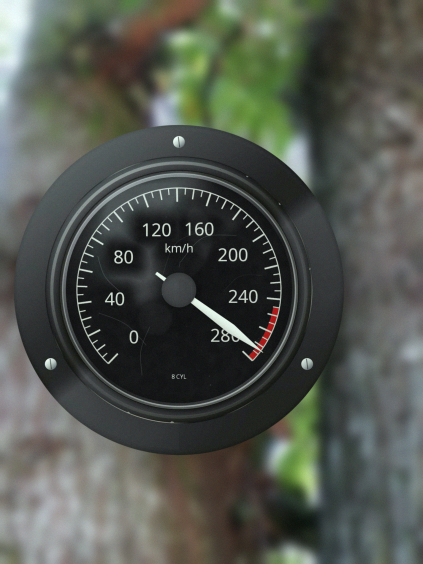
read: 272.5 km/h
